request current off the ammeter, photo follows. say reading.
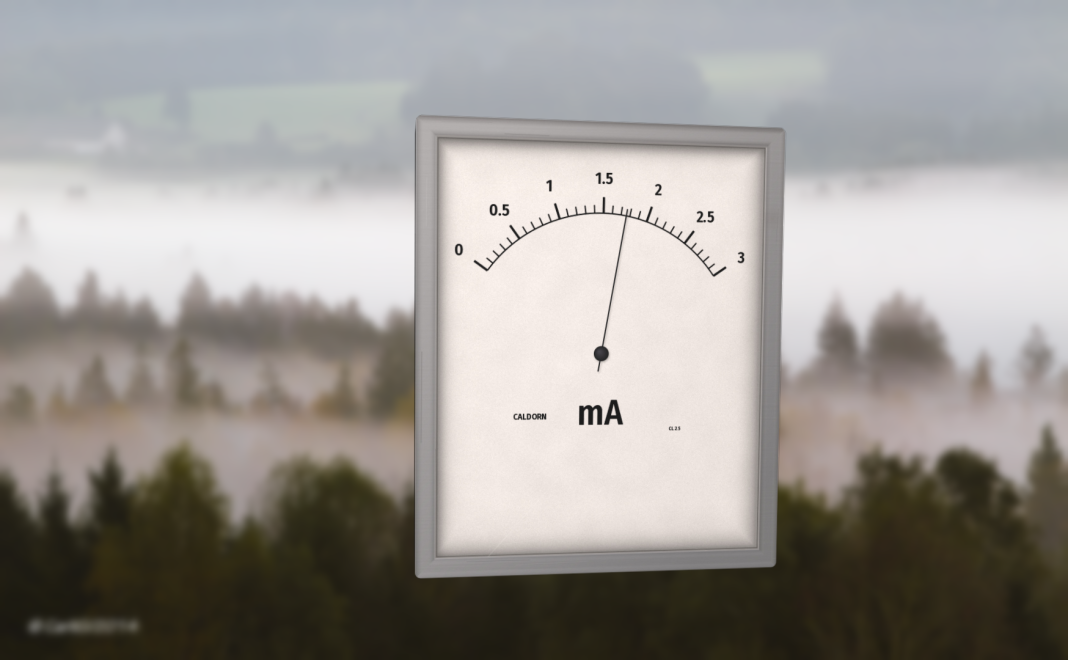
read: 1.75 mA
